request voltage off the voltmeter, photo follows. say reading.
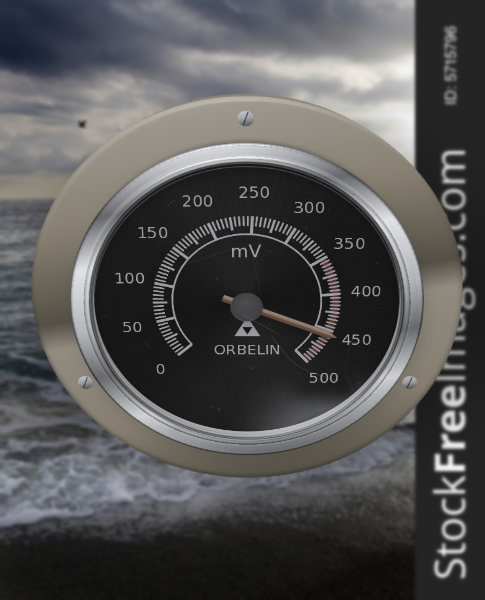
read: 450 mV
